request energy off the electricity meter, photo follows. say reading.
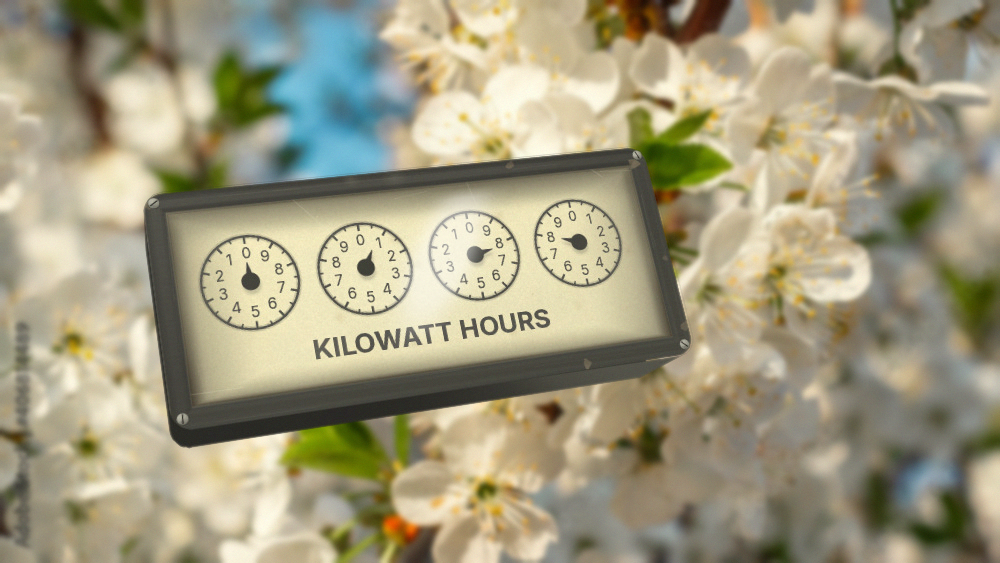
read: 78 kWh
